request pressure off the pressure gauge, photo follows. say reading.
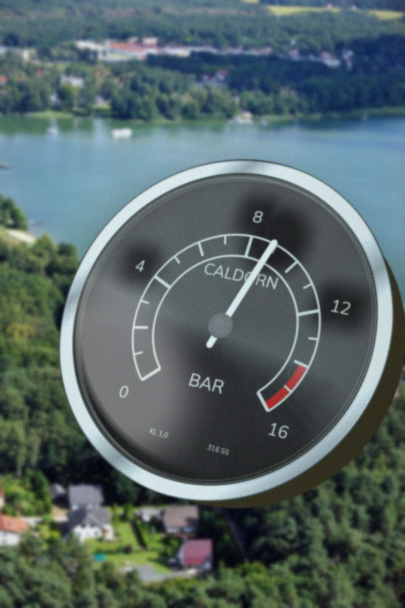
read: 9 bar
